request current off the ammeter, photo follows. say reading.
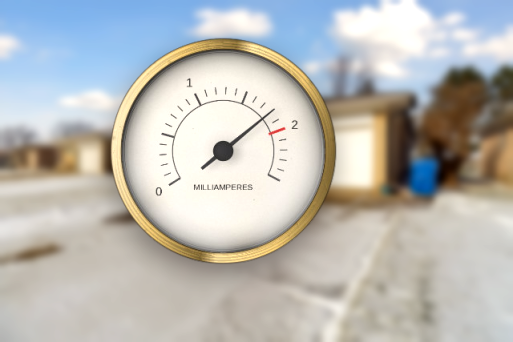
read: 1.8 mA
